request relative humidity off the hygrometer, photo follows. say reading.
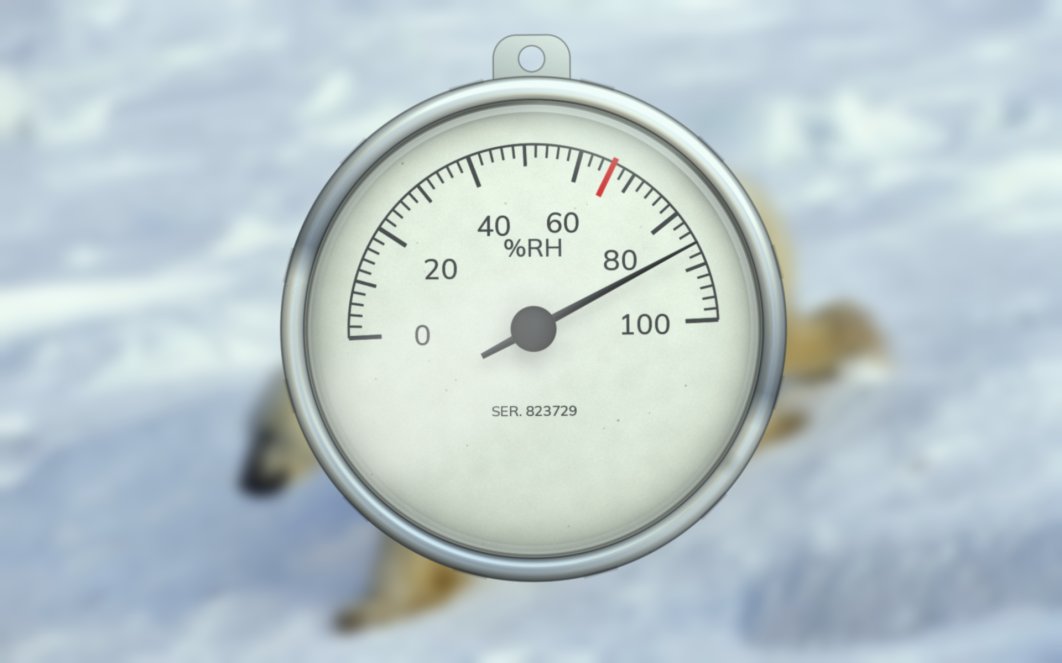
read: 86 %
